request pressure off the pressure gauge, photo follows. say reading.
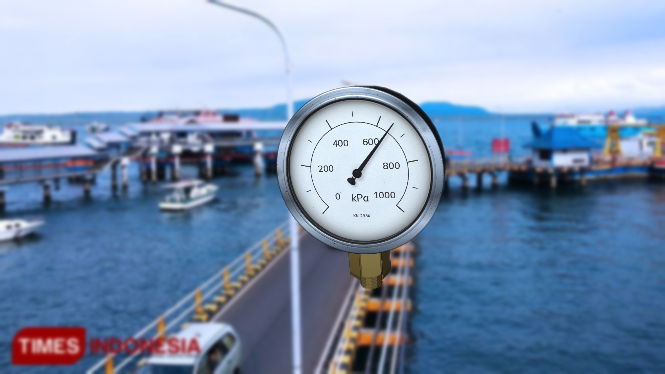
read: 650 kPa
